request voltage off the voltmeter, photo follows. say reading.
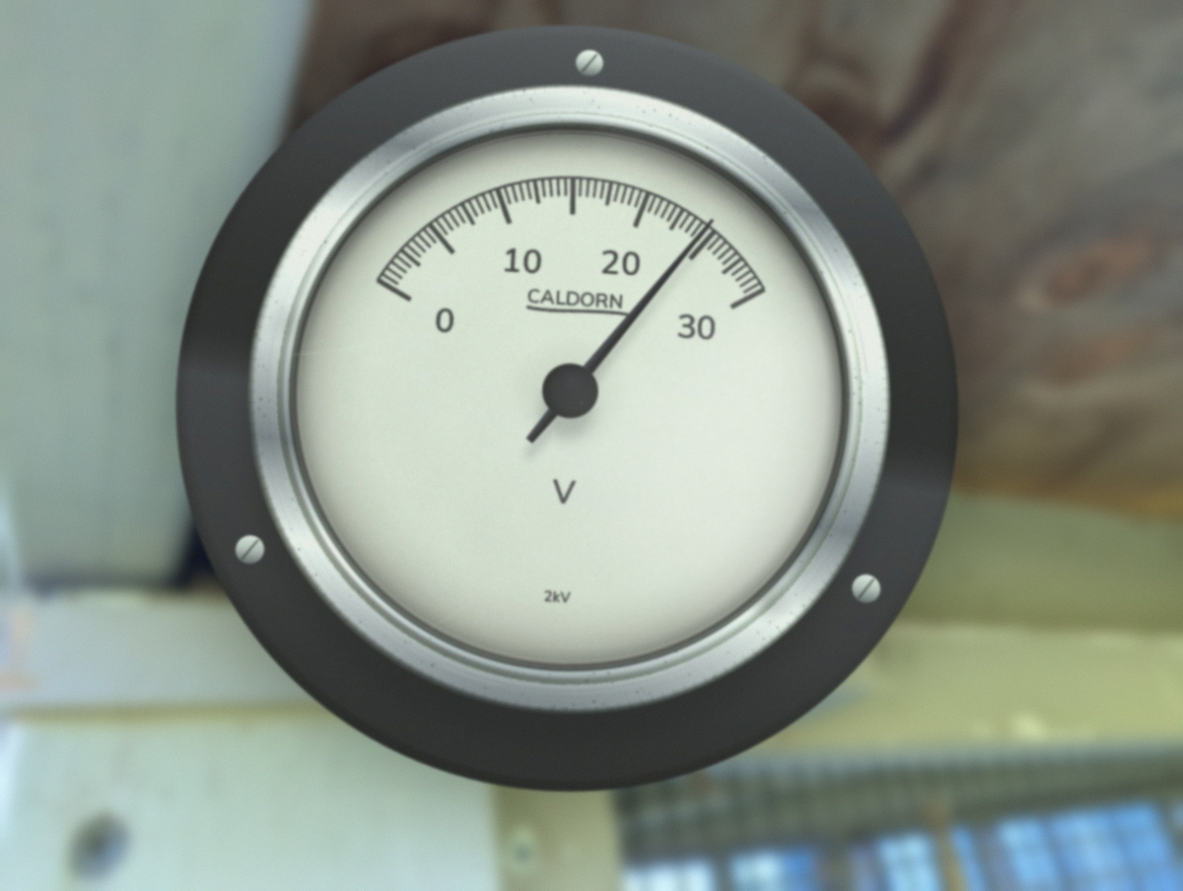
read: 24.5 V
